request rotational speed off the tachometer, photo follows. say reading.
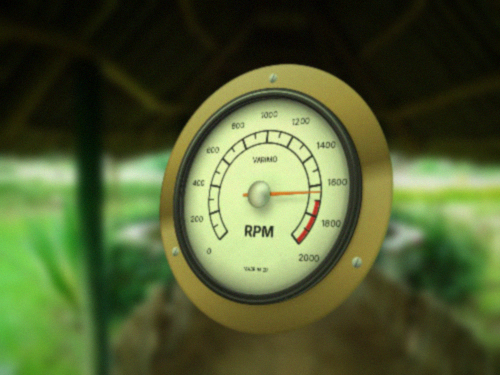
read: 1650 rpm
